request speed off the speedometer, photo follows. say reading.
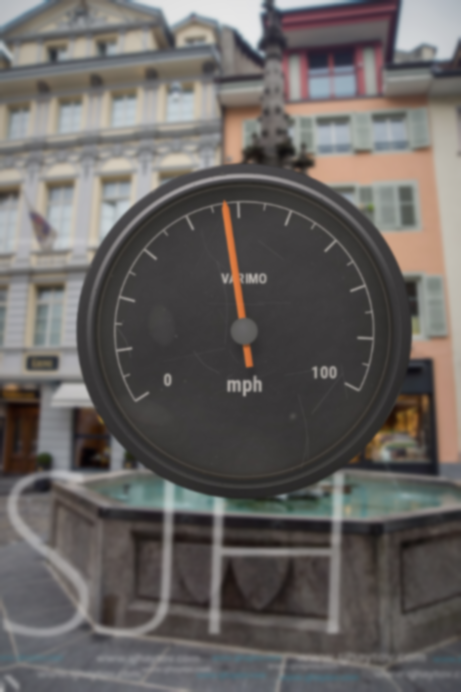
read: 47.5 mph
